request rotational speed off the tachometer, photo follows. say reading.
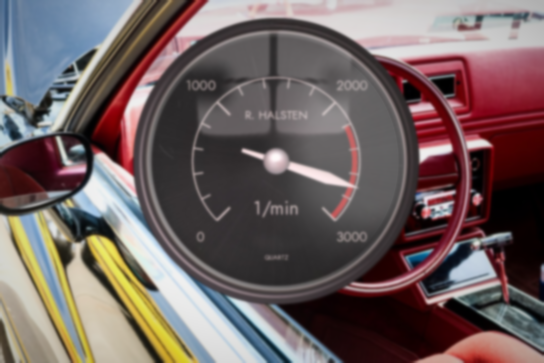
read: 2700 rpm
